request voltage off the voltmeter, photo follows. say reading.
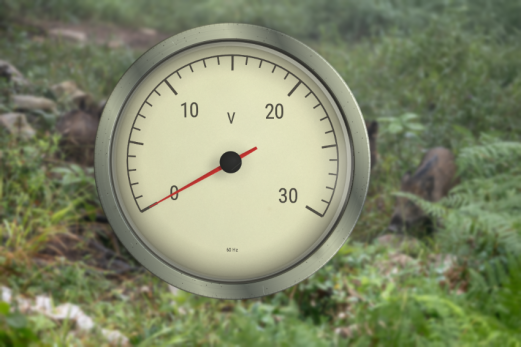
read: 0 V
